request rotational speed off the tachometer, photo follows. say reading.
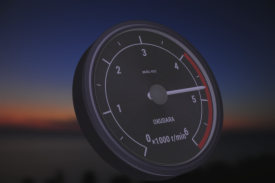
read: 4750 rpm
